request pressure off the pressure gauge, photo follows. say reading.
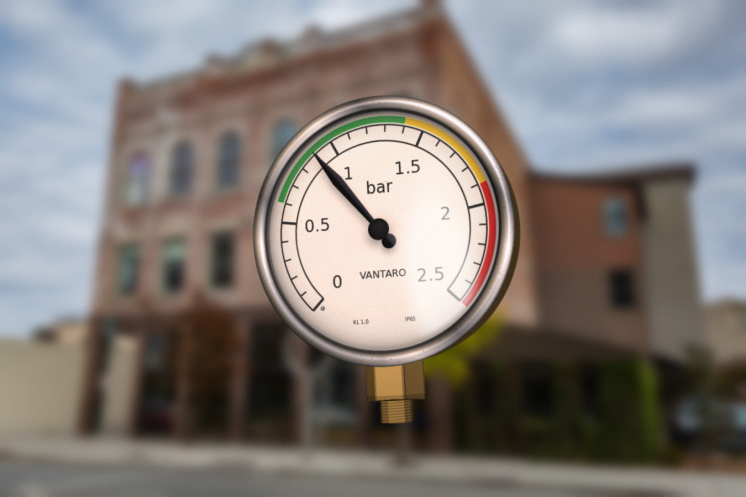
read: 0.9 bar
